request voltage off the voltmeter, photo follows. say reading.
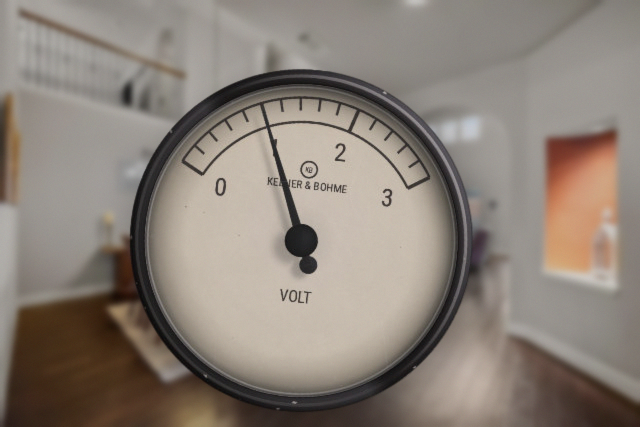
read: 1 V
